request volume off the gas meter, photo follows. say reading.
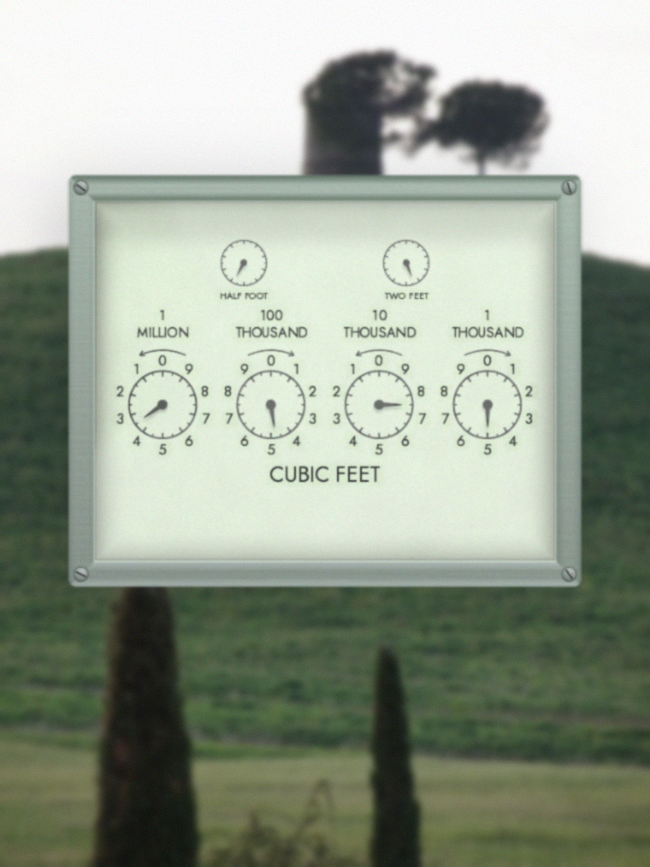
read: 347500 ft³
